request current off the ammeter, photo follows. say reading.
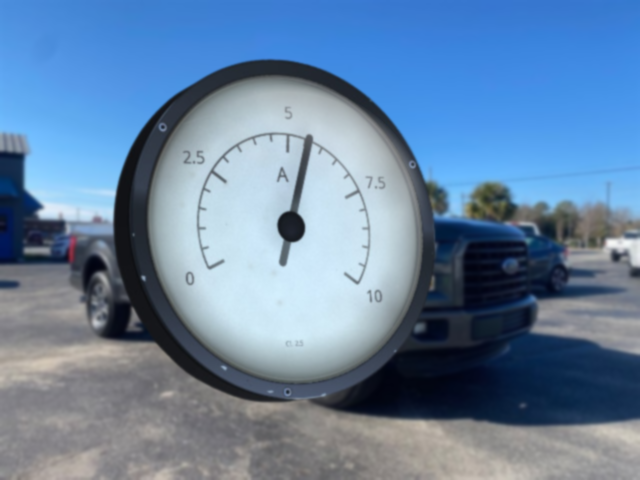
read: 5.5 A
